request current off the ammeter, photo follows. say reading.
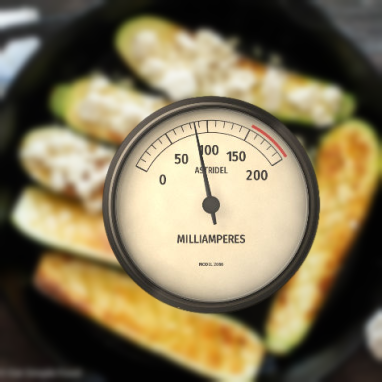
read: 85 mA
